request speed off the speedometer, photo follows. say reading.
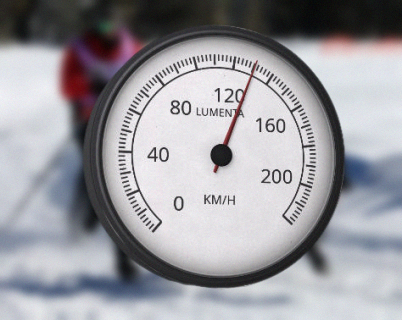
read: 130 km/h
